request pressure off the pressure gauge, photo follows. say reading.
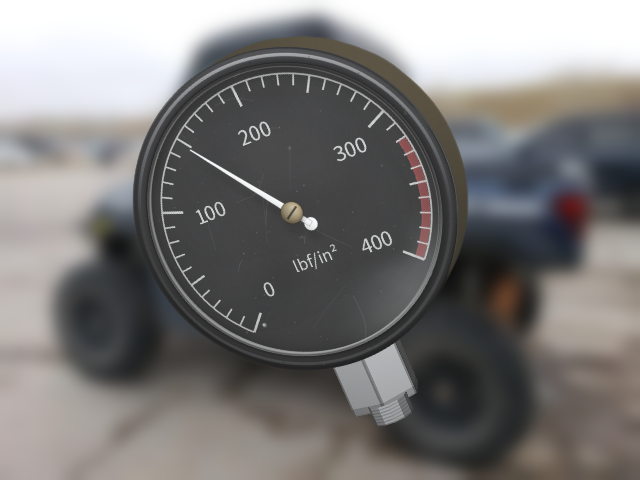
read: 150 psi
